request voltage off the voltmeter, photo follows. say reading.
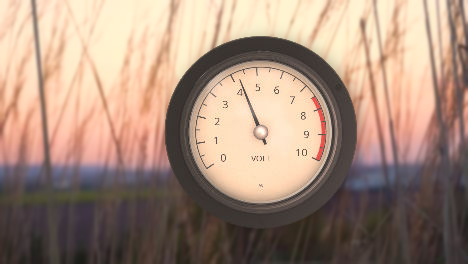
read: 4.25 V
